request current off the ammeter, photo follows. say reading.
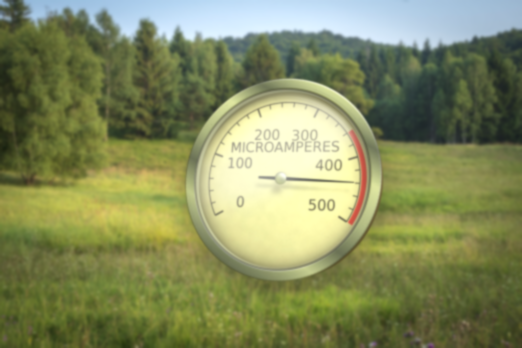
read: 440 µA
